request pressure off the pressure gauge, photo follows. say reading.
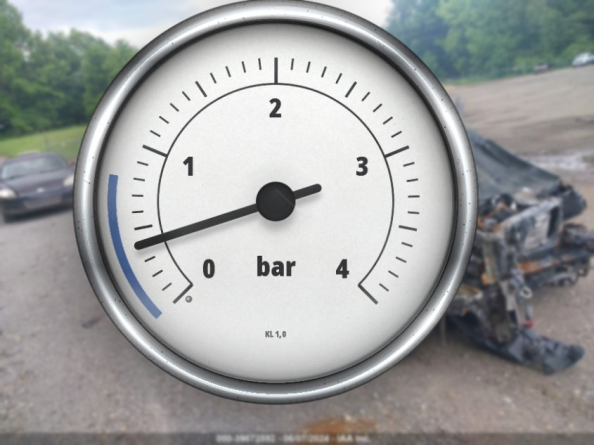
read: 0.4 bar
